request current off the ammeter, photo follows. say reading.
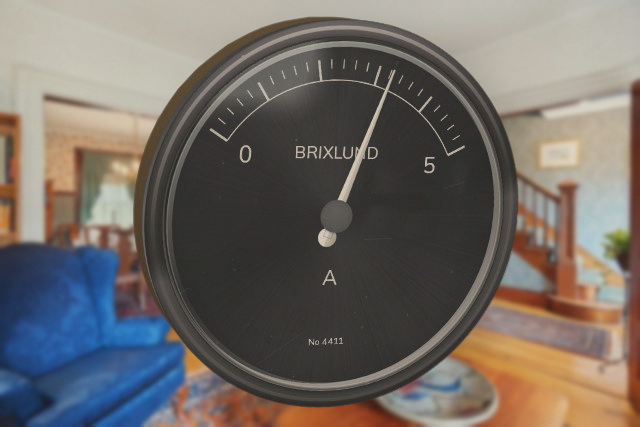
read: 3.2 A
